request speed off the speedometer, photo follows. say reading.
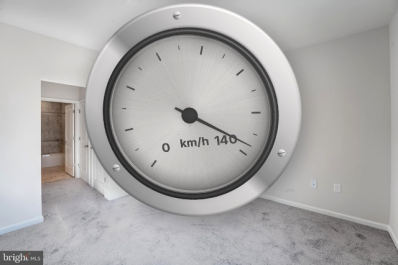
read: 135 km/h
